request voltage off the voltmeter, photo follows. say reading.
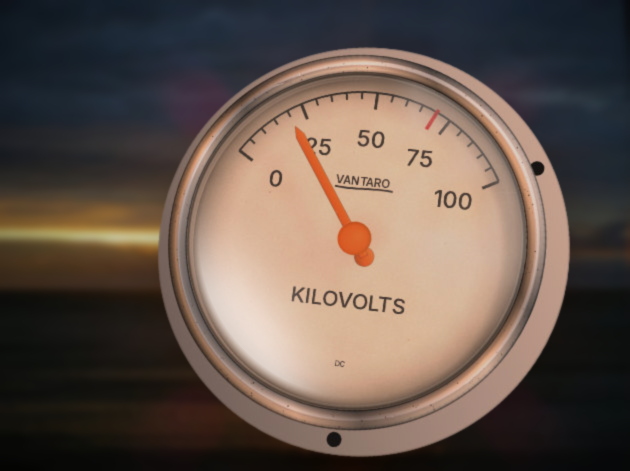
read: 20 kV
